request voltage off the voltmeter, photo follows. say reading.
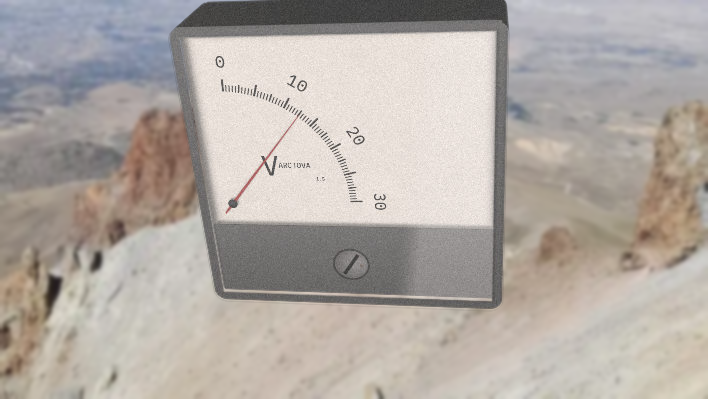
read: 12.5 V
